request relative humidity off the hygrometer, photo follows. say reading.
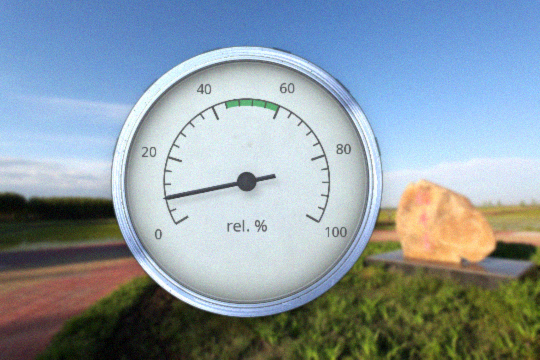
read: 8 %
